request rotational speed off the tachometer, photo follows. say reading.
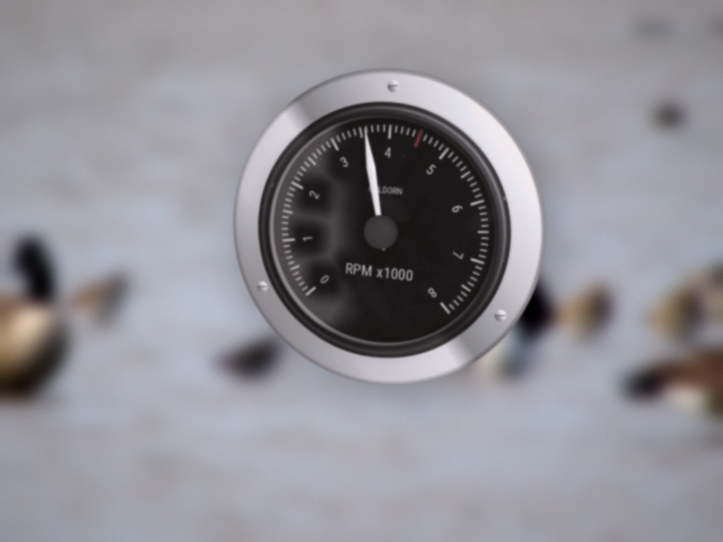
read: 3600 rpm
